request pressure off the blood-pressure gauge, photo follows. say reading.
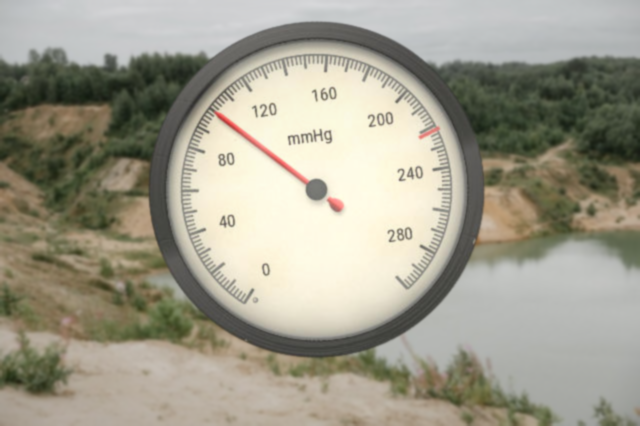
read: 100 mmHg
